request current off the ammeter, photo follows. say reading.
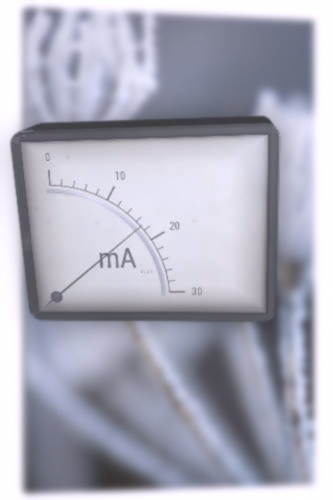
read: 17 mA
